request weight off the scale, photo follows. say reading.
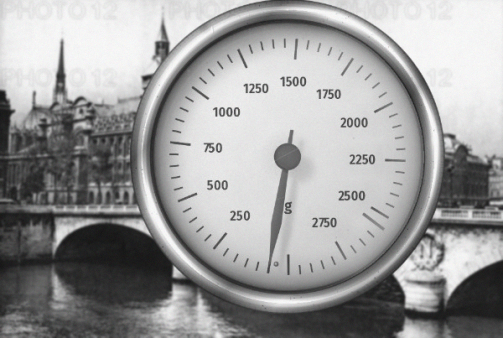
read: 0 g
